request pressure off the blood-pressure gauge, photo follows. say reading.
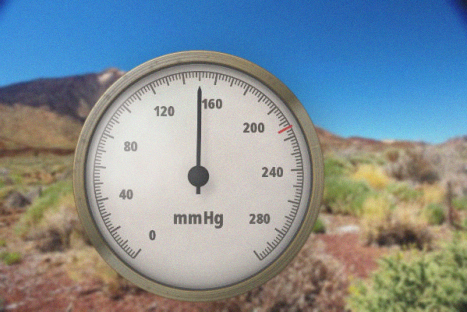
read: 150 mmHg
